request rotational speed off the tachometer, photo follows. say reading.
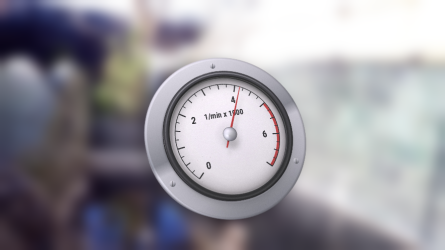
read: 4125 rpm
